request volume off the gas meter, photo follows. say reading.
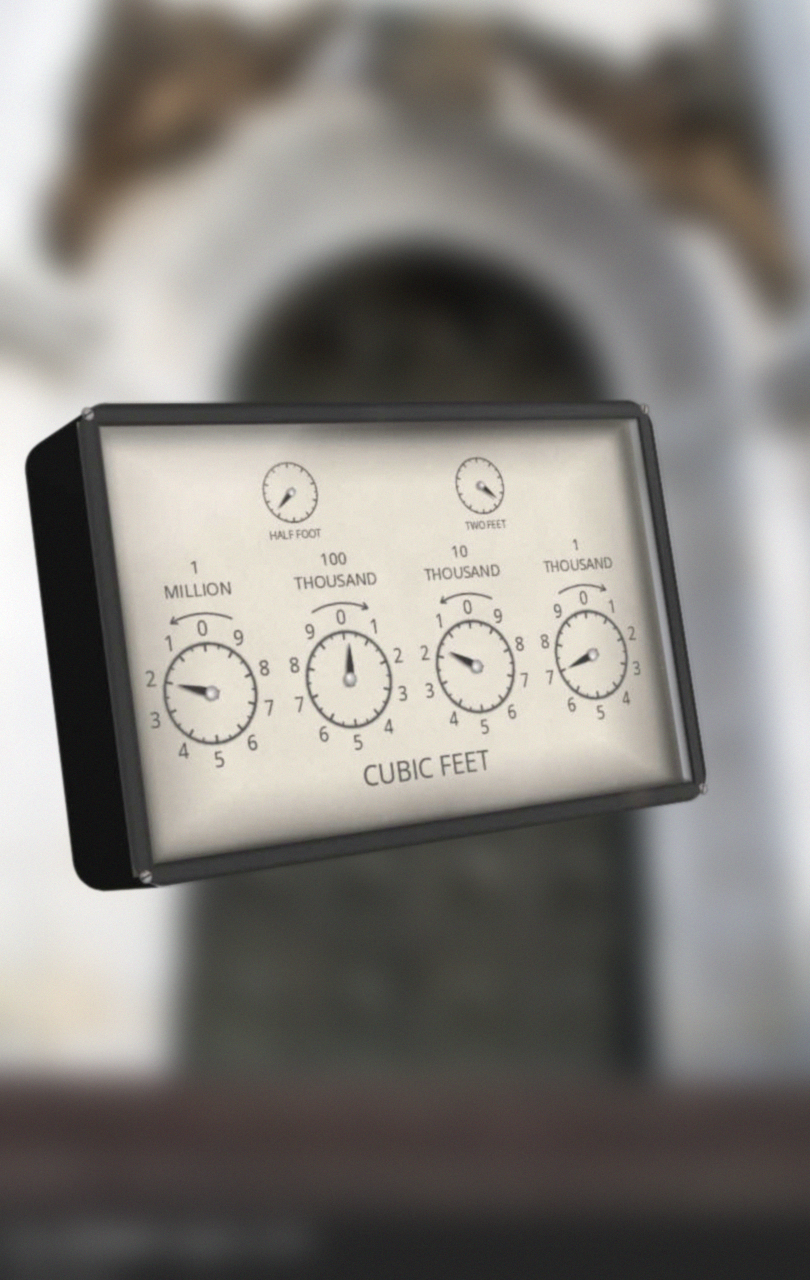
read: 201700 ft³
